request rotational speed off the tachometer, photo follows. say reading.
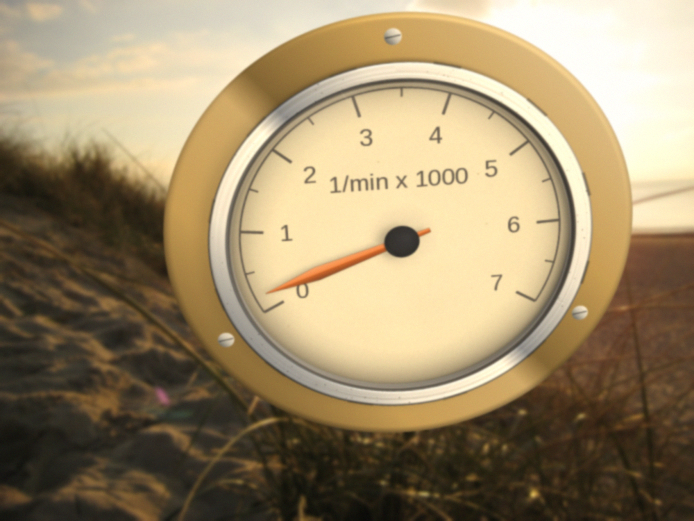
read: 250 rpm
